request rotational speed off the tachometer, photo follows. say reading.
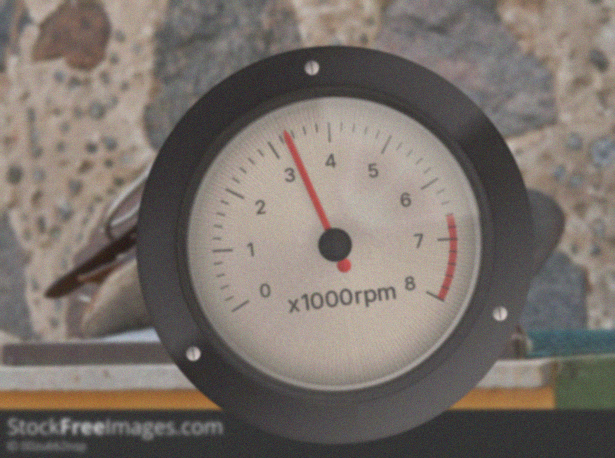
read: 3300 rpm
